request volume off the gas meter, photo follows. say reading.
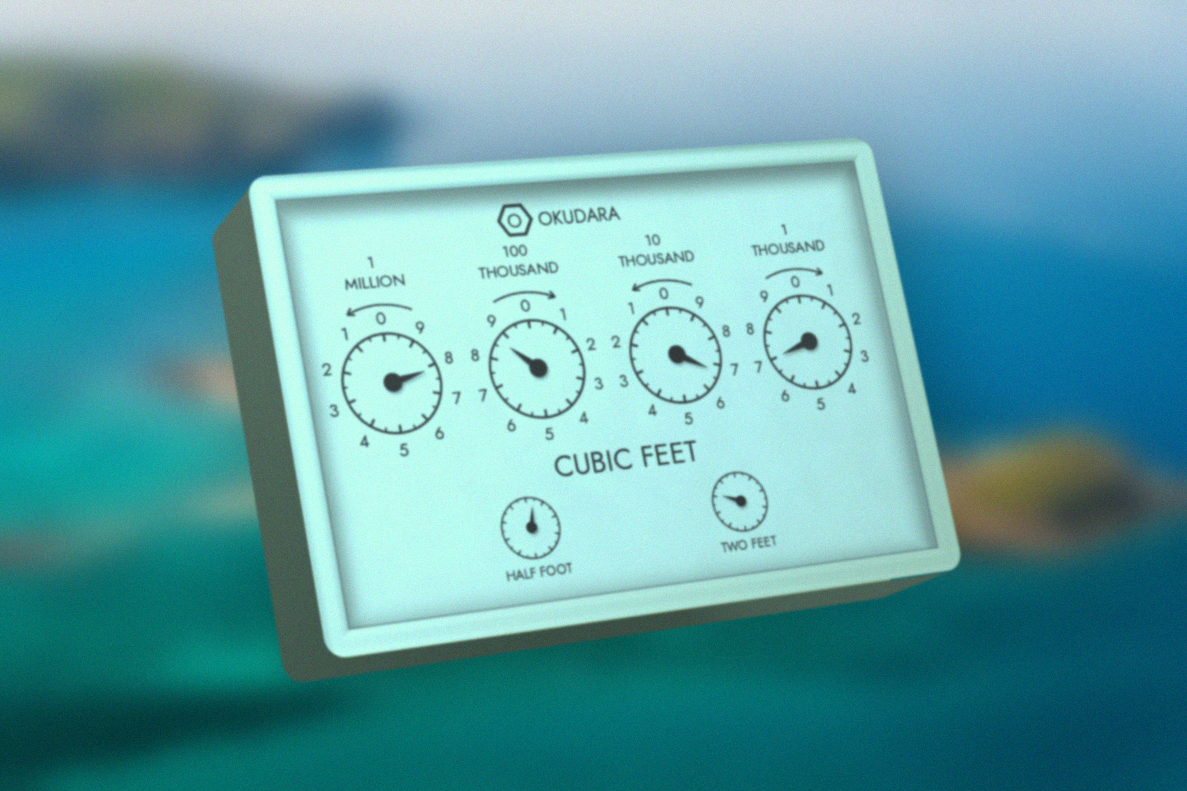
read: 786700 ft³
